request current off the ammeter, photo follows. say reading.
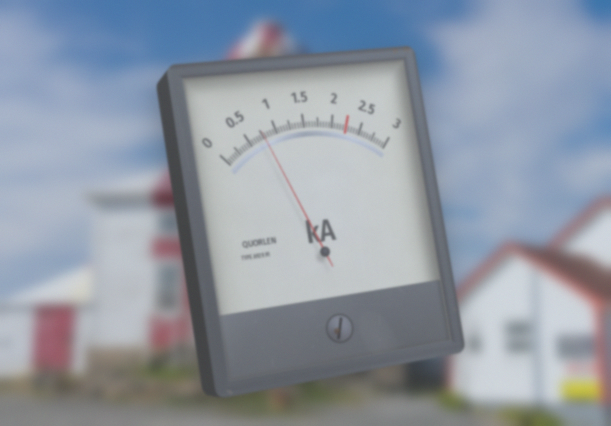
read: 0.75 kA
